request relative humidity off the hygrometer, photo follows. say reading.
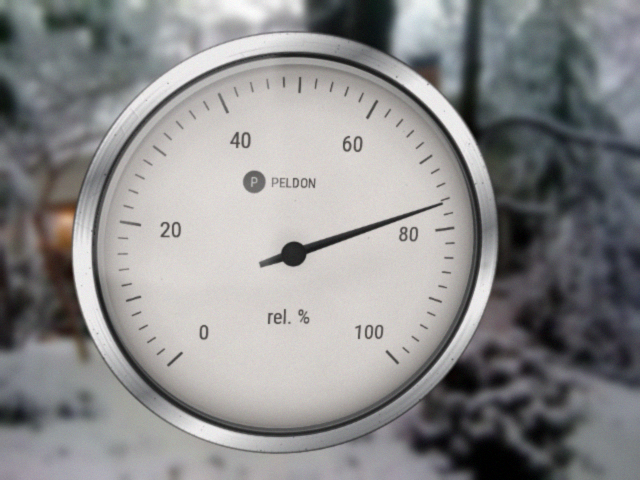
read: 76 %
